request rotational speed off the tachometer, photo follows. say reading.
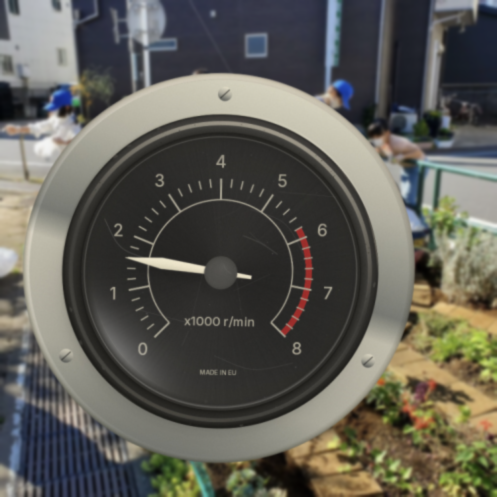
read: 1600 rpm
